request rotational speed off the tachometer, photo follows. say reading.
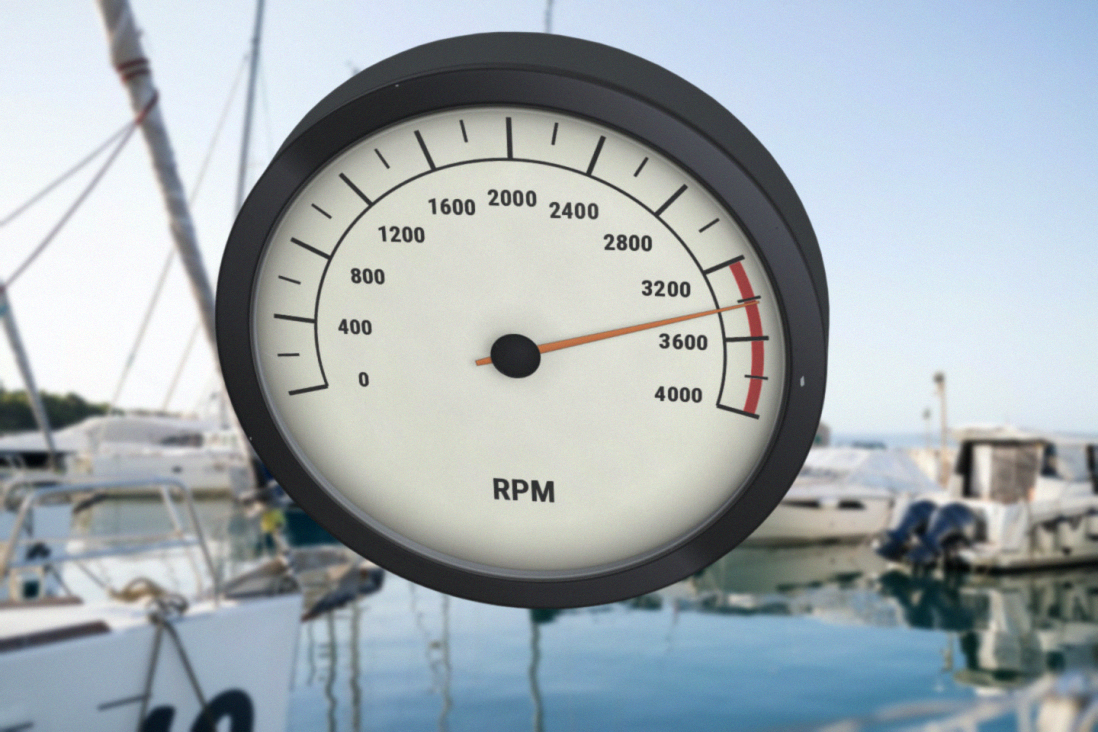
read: 3400 rpm
